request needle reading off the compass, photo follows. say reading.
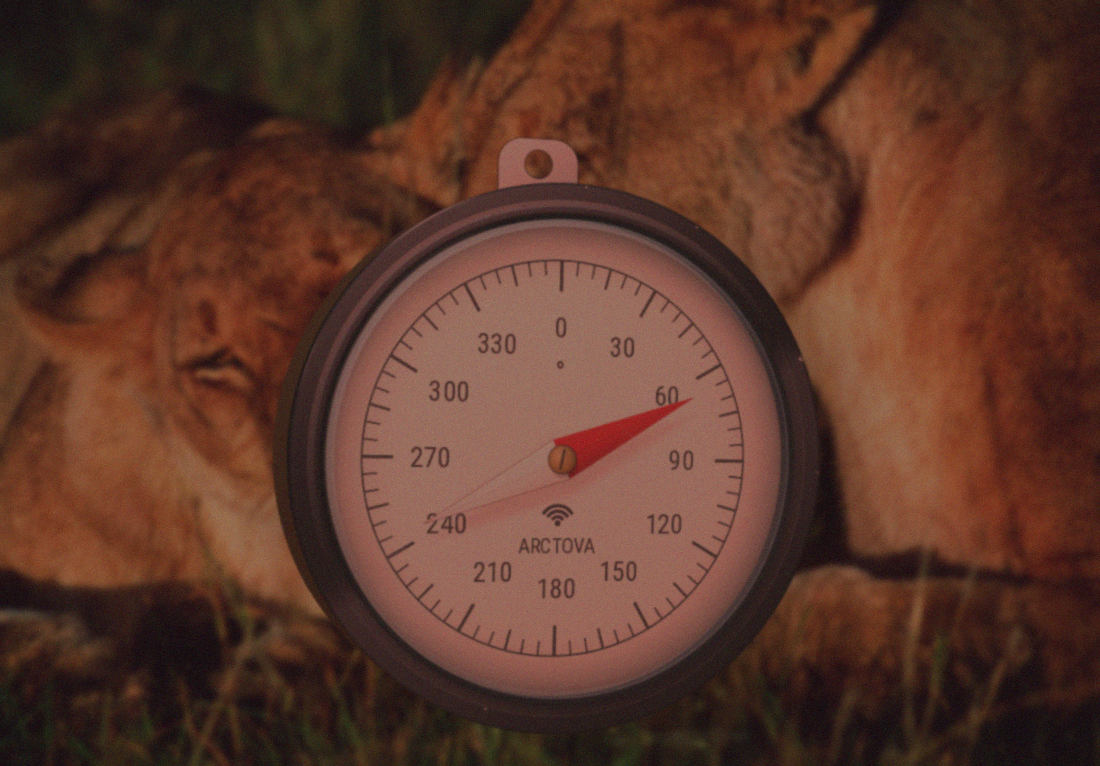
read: 65 °
